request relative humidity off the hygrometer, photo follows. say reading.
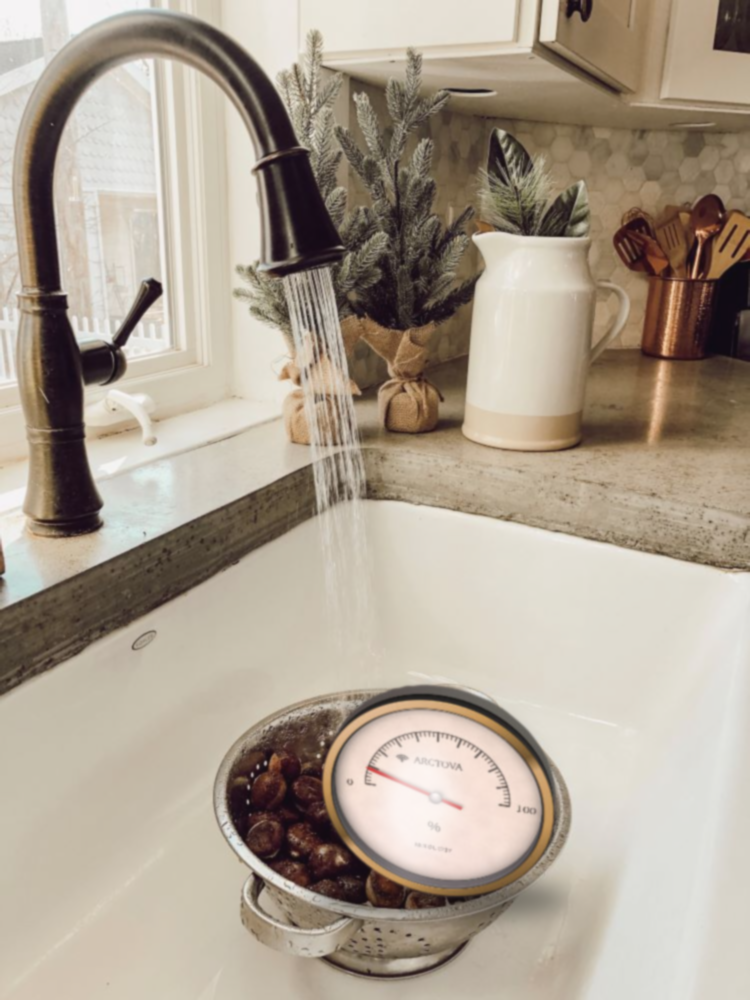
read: 10 %
